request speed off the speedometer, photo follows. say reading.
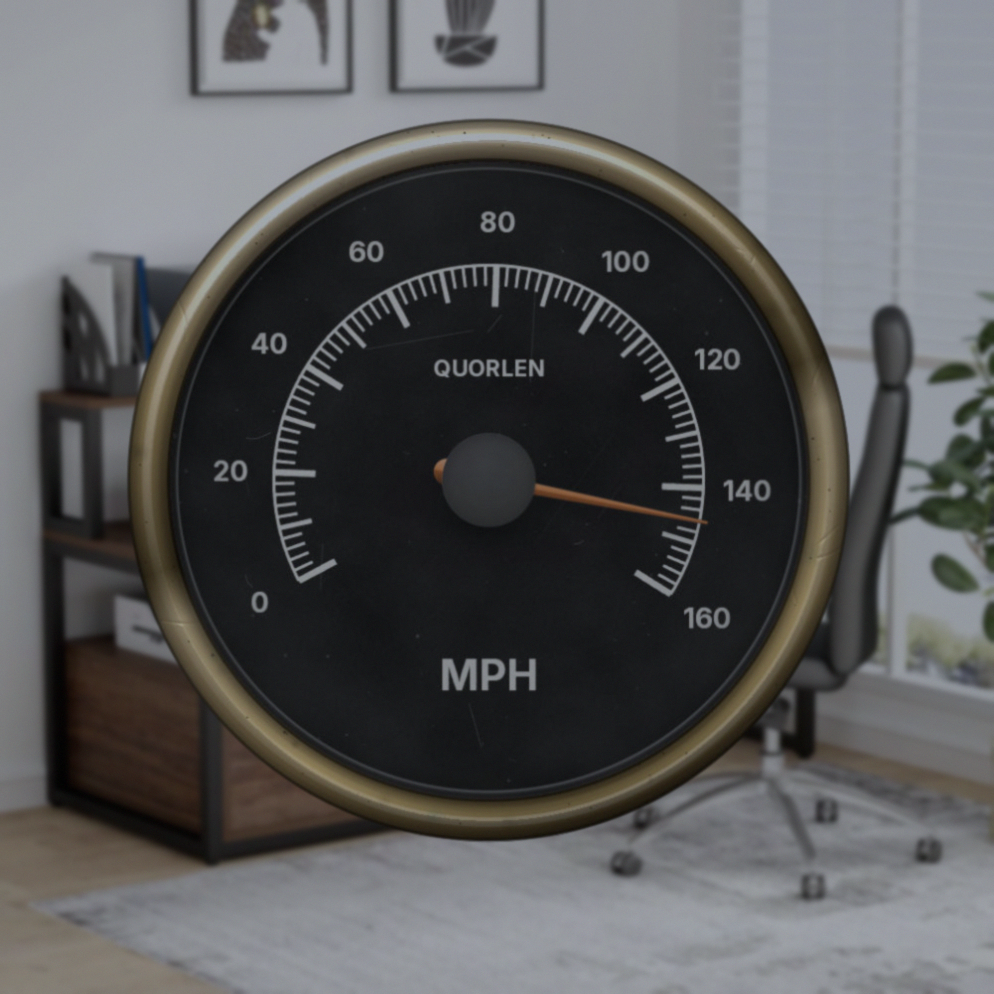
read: 146 mph
